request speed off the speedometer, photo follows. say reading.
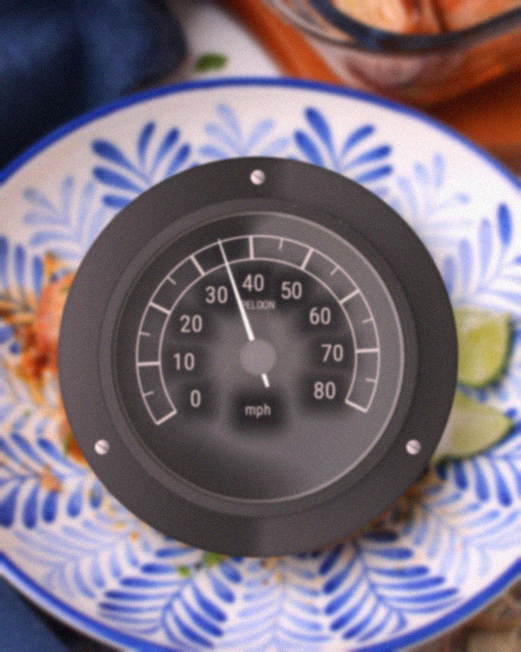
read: 35 mph
